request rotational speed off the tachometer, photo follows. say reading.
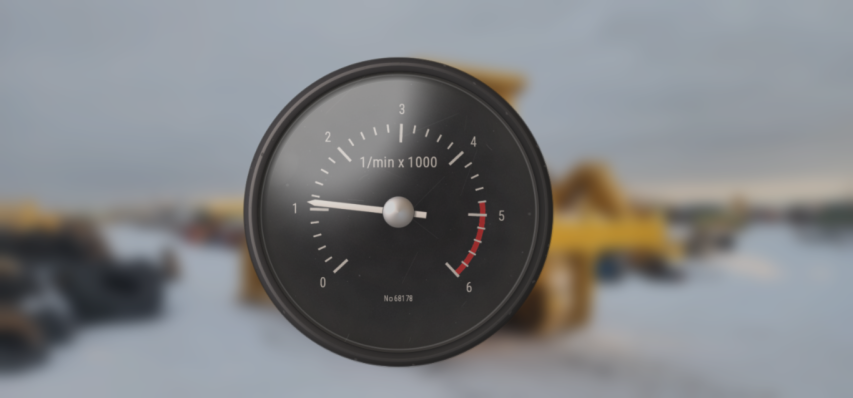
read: 1100 rpm
